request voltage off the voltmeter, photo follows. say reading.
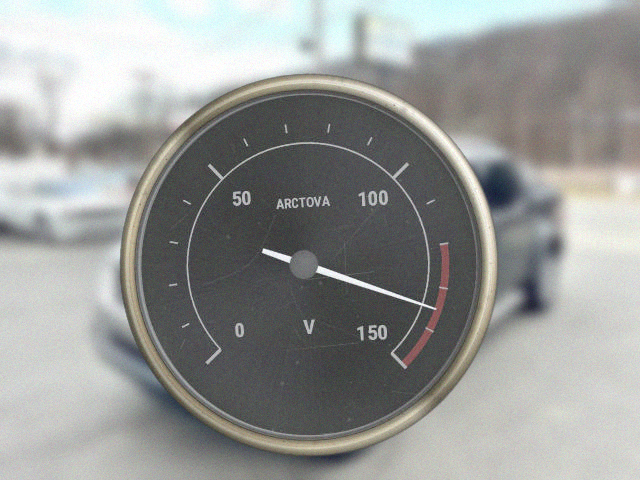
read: 135 V
